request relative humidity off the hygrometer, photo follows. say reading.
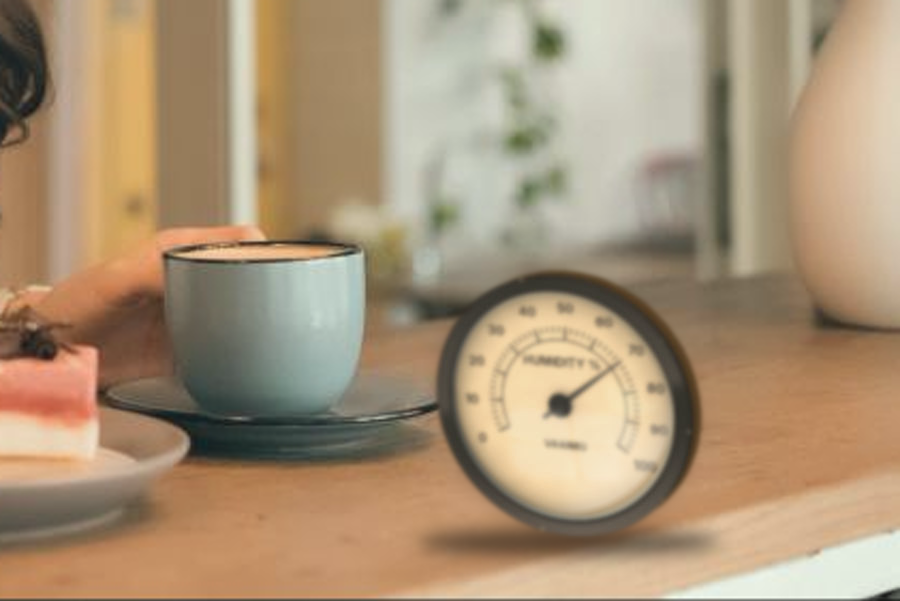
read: 70 %
